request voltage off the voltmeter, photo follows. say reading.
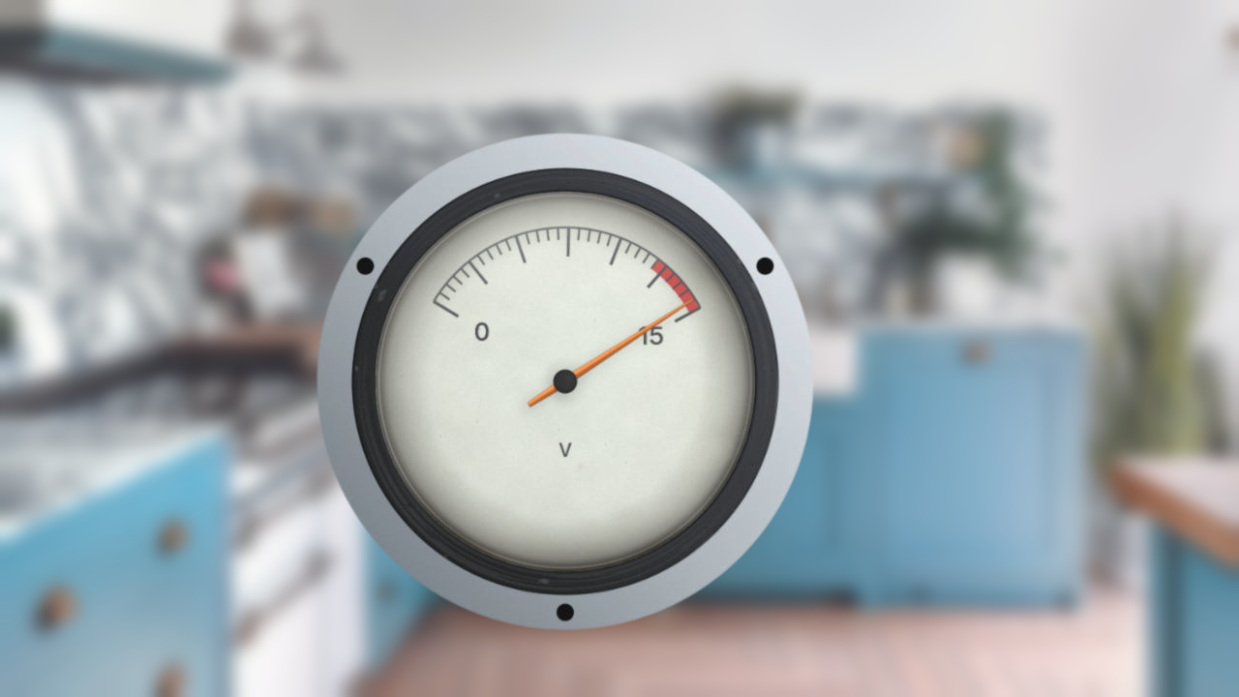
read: 14.5 V
